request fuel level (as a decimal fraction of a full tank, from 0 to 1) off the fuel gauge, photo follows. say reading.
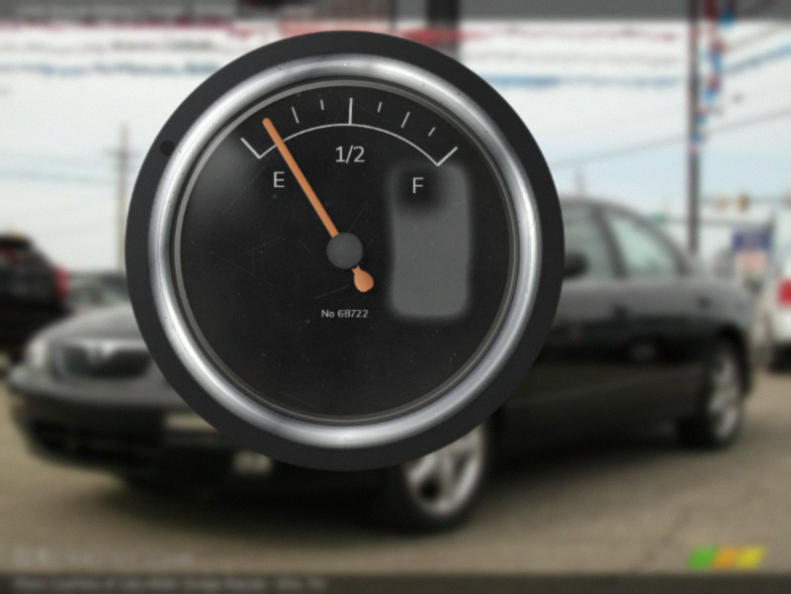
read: 0.125
